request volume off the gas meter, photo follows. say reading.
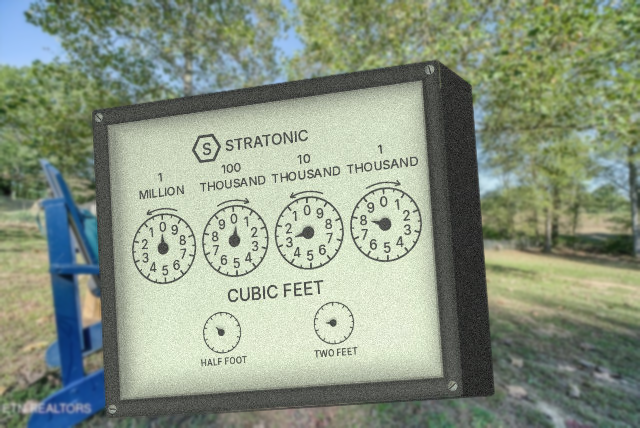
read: 2800 ft³
